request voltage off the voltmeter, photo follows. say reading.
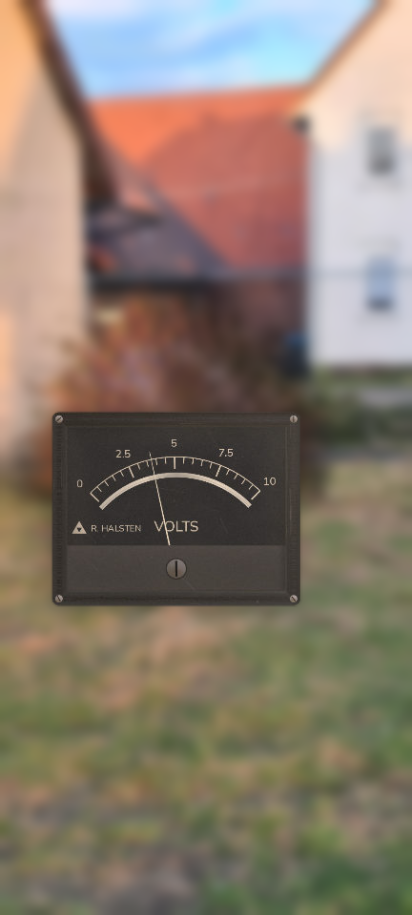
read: 3.75 V
